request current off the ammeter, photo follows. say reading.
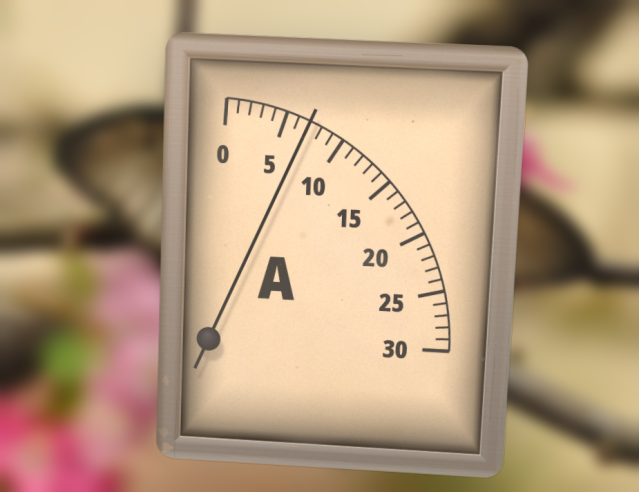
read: 7 A
